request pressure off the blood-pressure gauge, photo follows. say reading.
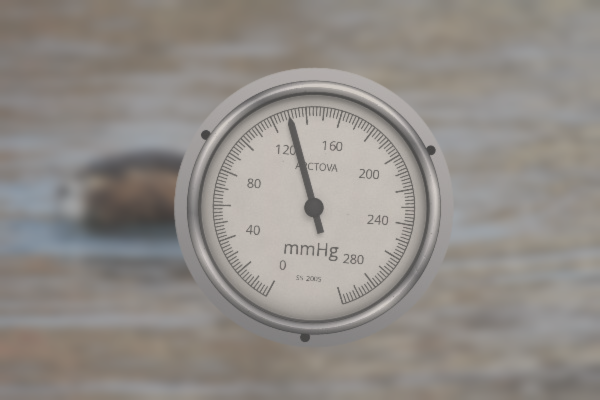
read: 130 mmHg
